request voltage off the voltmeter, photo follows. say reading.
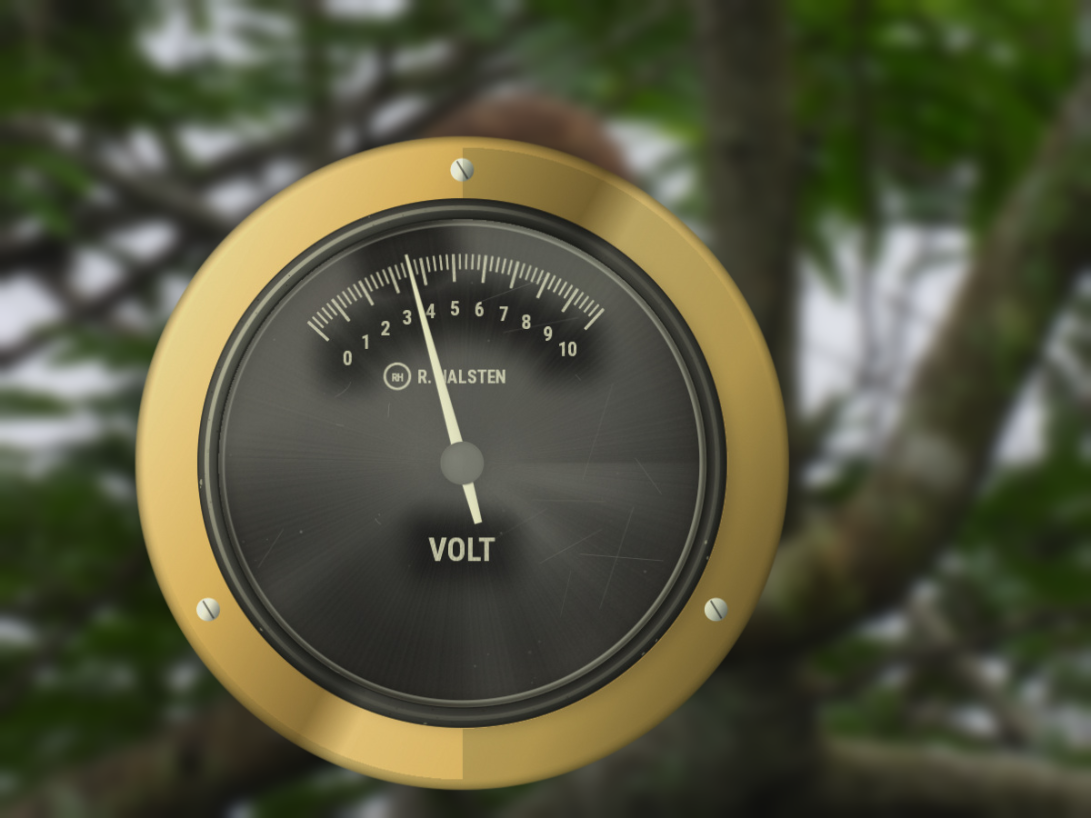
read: 3.6 V
